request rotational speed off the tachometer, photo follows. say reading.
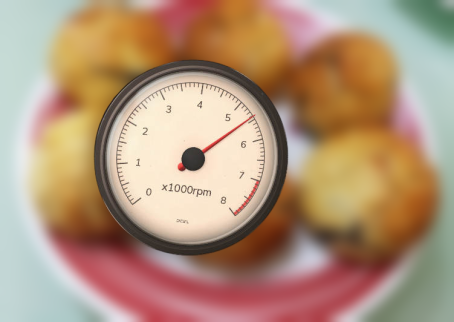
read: 5400 rpm
